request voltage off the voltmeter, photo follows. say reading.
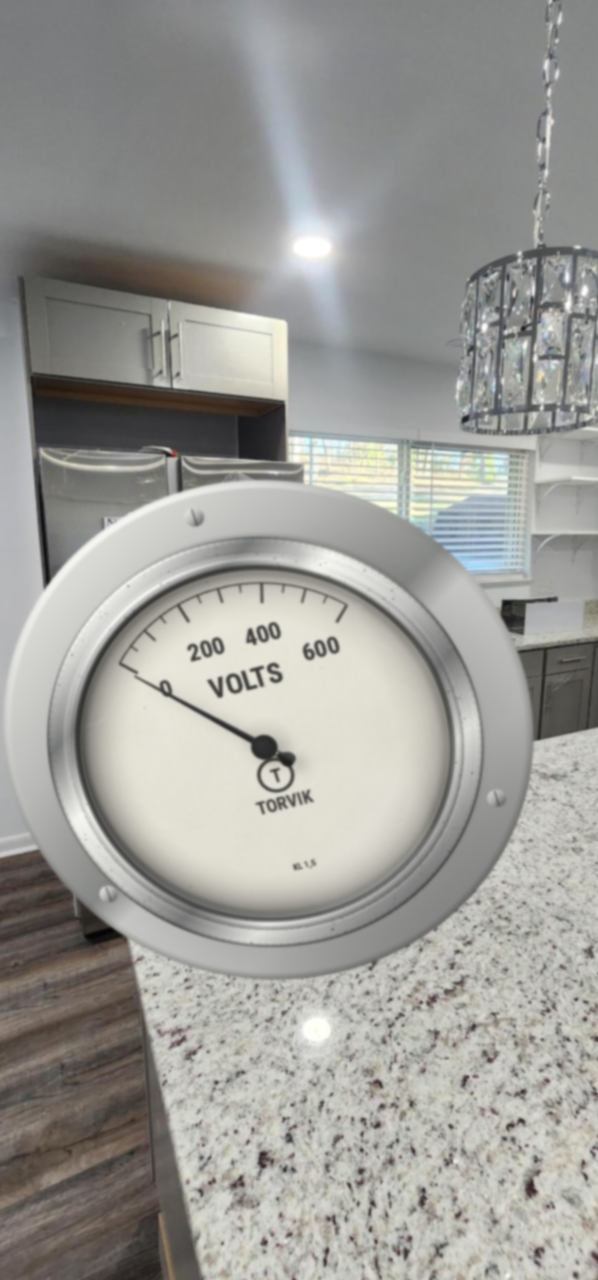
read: 0 V
